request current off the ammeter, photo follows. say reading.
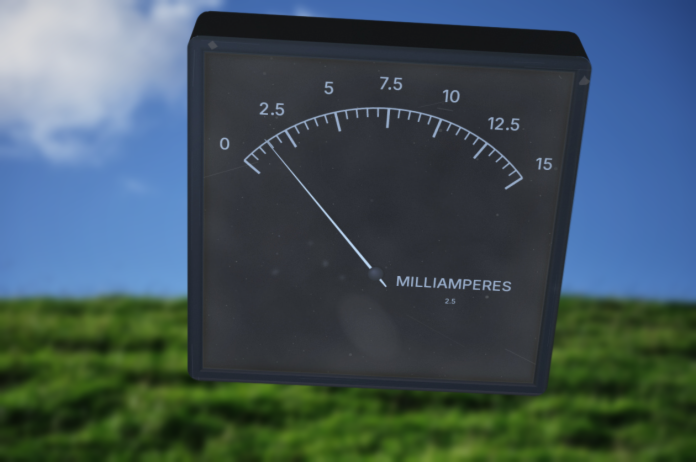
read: 1.5 mA
